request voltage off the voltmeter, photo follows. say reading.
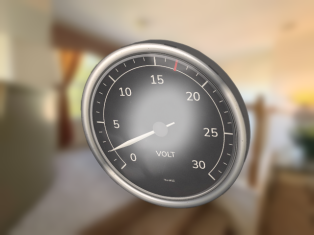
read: 2 V
